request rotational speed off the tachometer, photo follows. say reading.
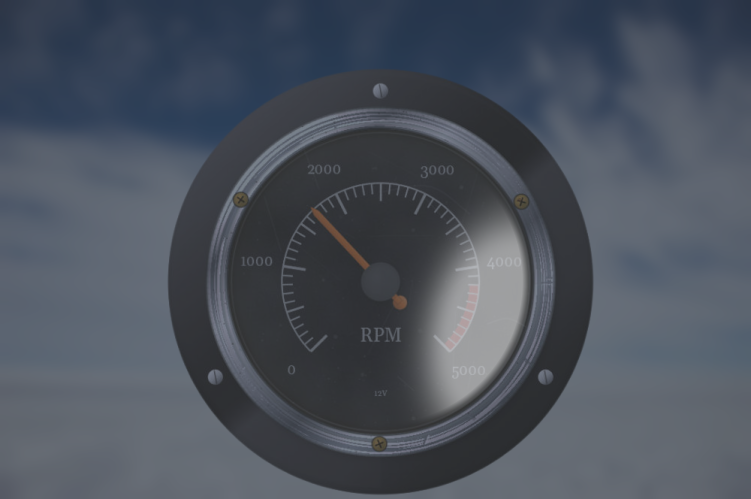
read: 1700 rpm
